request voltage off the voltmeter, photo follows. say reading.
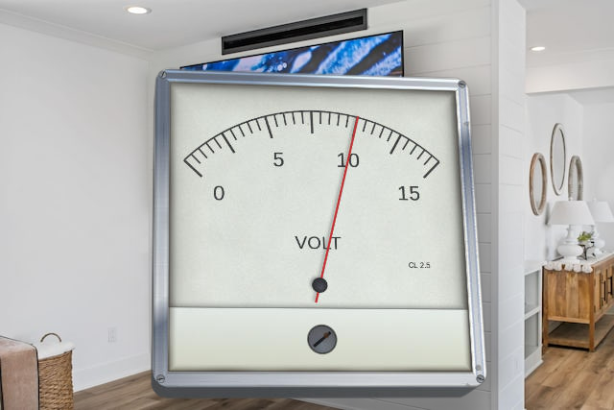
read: 10 V
